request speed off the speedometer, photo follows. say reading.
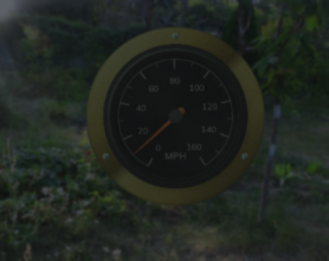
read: 10 mph
